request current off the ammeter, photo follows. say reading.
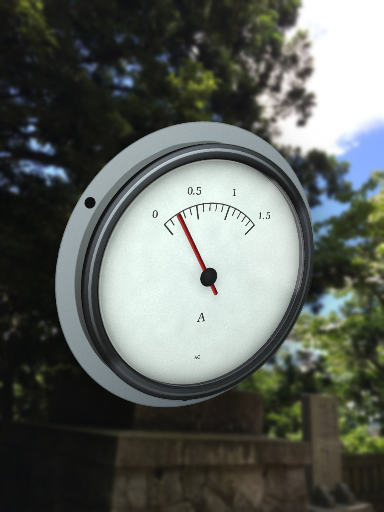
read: 0.2 A
